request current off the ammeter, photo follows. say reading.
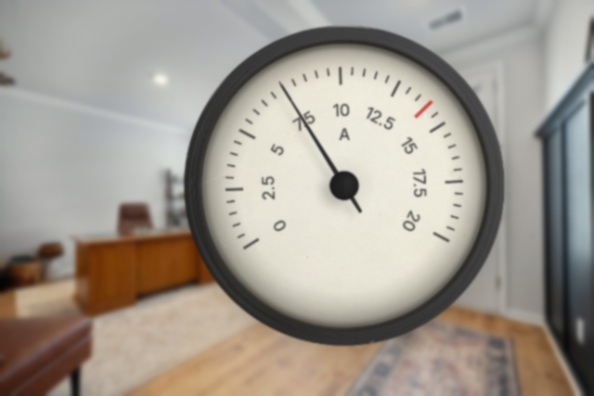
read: 7.5 A
